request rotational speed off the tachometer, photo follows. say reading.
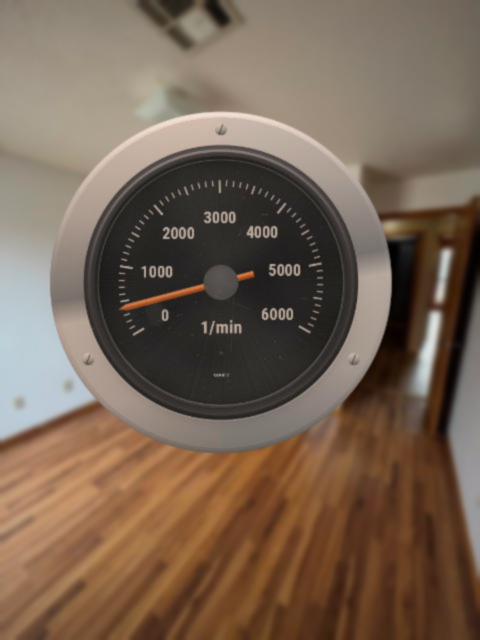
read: 400 rpm
